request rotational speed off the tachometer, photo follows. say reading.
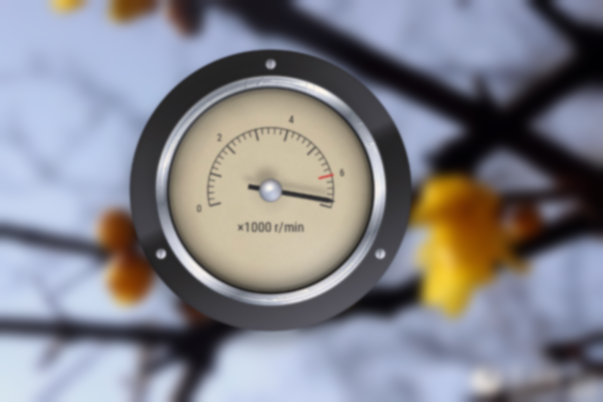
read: 6800 rpm
